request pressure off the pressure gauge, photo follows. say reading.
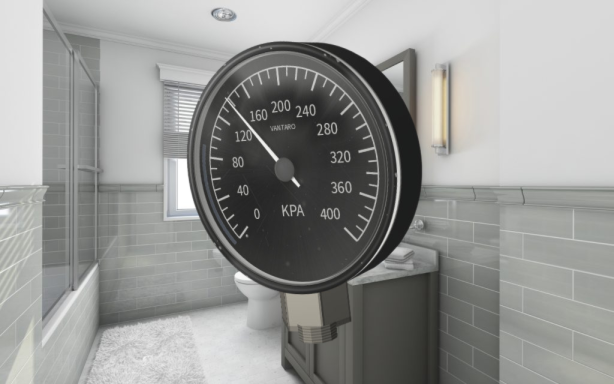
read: 140 kPa
